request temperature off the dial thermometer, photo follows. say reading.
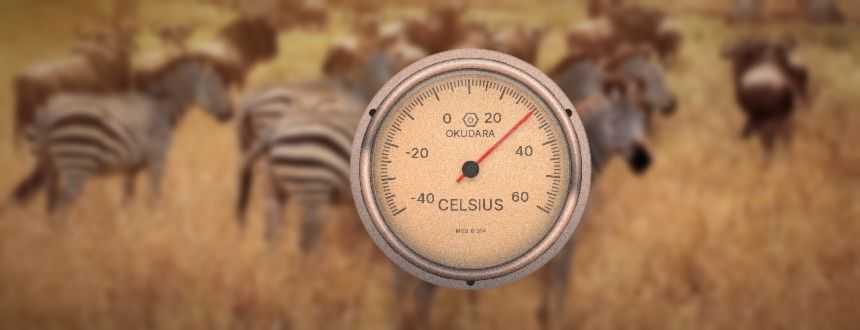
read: 30 °C
